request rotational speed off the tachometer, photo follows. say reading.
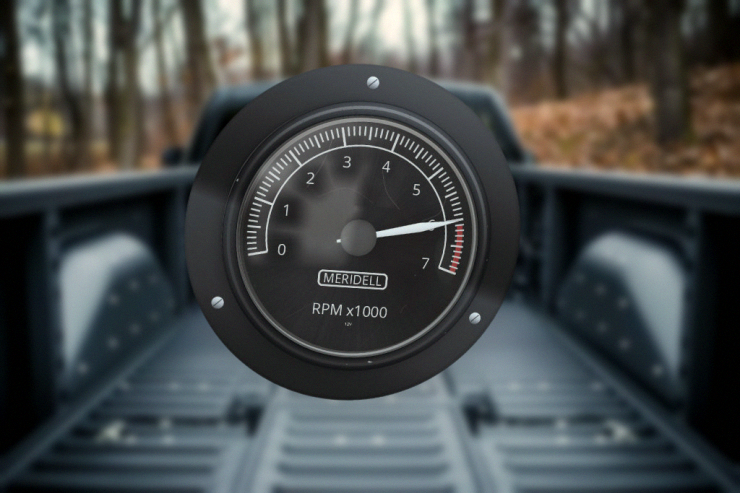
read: 6000 rpm
